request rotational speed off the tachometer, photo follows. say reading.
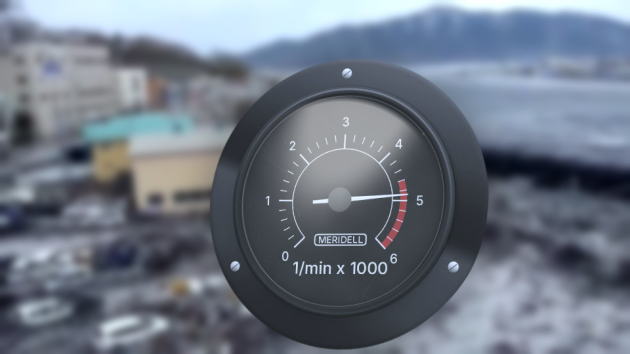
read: 4900 rpm
